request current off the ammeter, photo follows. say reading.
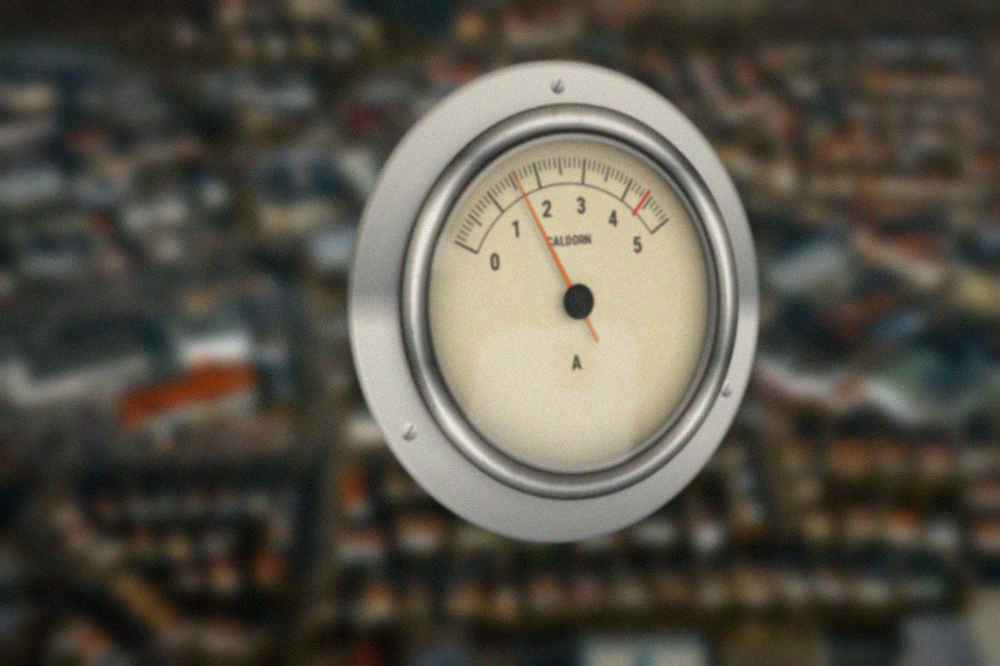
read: 1.5 A
